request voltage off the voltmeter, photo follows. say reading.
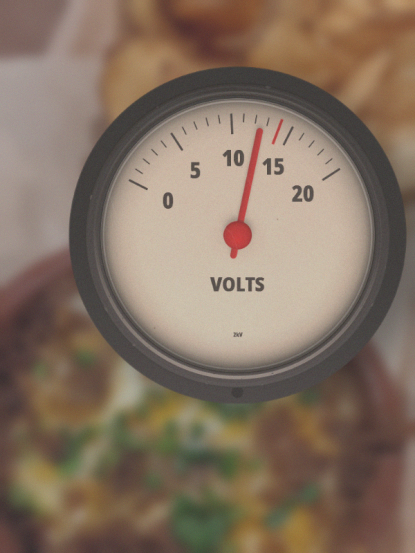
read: 12.5 V
